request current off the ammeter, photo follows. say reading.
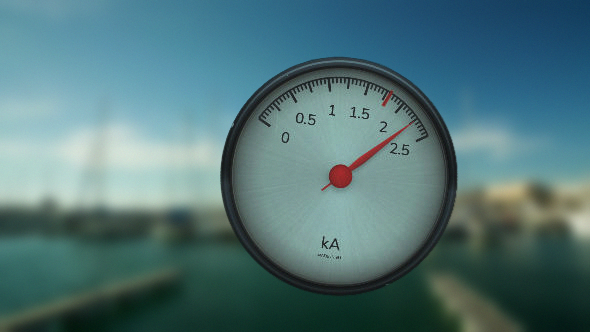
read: 2.25 kA
